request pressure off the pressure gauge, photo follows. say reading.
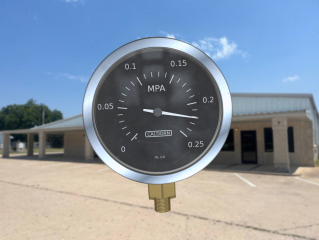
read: 0.22 MPa
